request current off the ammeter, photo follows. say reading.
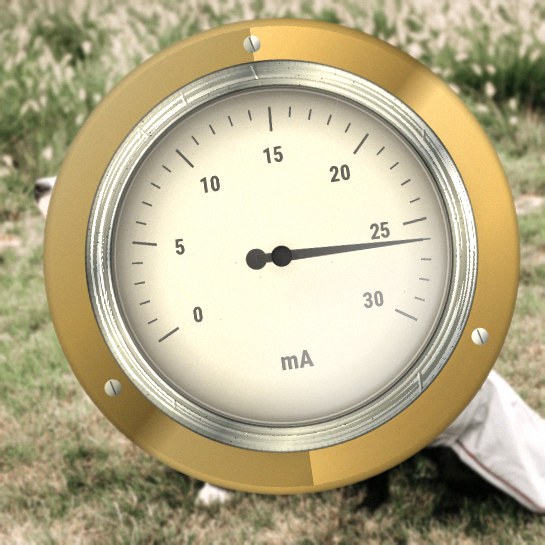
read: 26 mA
